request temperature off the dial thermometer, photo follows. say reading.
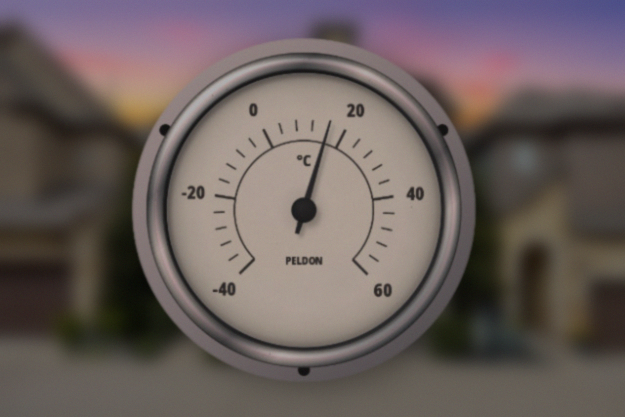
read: 16 °C
